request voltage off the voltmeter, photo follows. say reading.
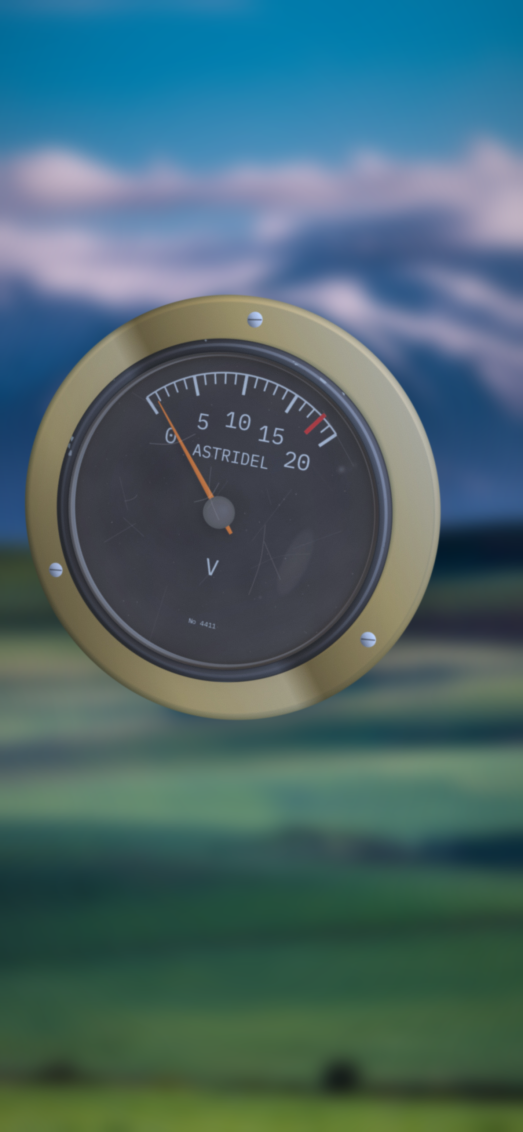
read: 1 V
